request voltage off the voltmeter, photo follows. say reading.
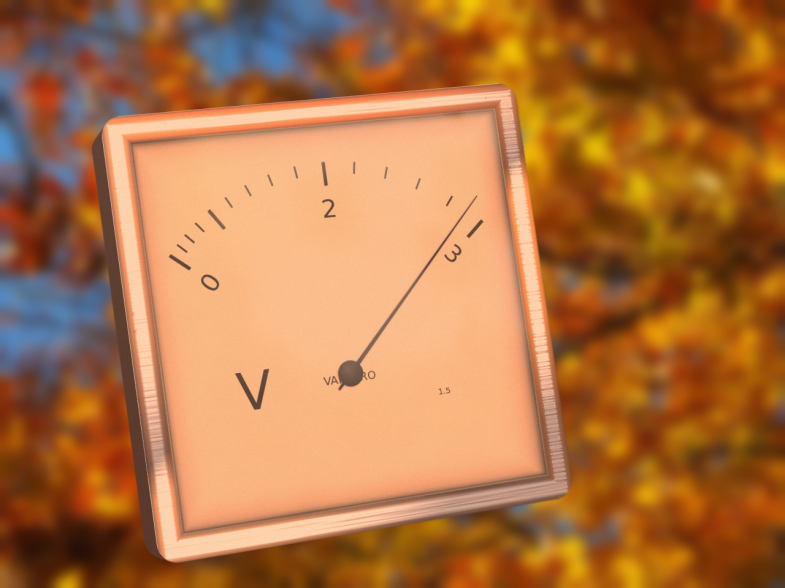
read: 2.9 V
